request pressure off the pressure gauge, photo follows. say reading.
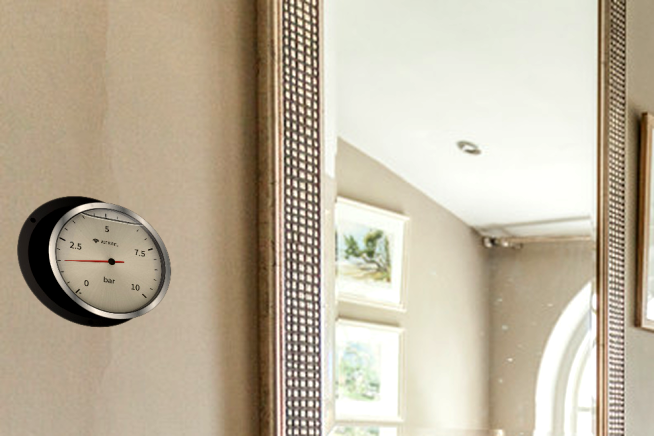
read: 1.5 bar
